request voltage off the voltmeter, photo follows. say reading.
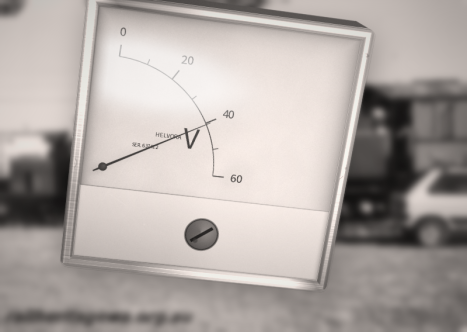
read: 40 V
